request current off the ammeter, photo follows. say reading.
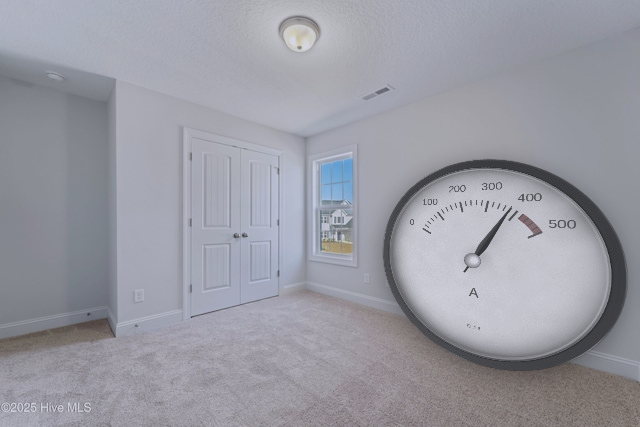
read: 380 A
